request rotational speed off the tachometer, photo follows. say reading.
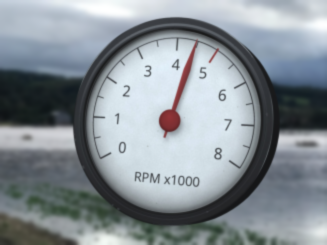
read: 4500 rpm
